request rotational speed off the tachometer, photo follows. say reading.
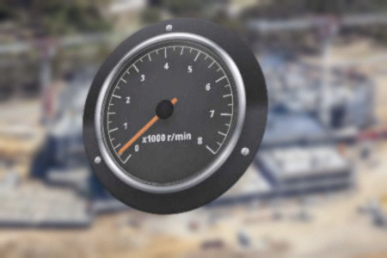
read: 250 rpm
